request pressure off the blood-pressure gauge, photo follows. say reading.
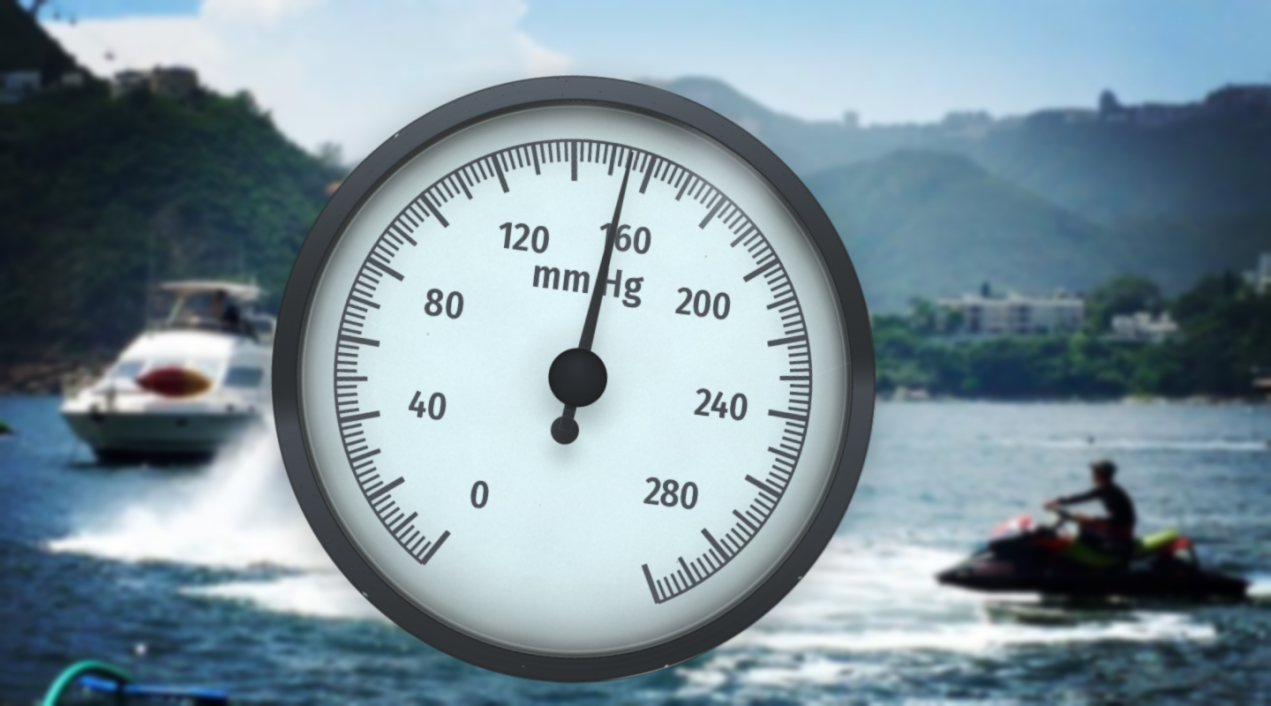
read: 154 mmHg
